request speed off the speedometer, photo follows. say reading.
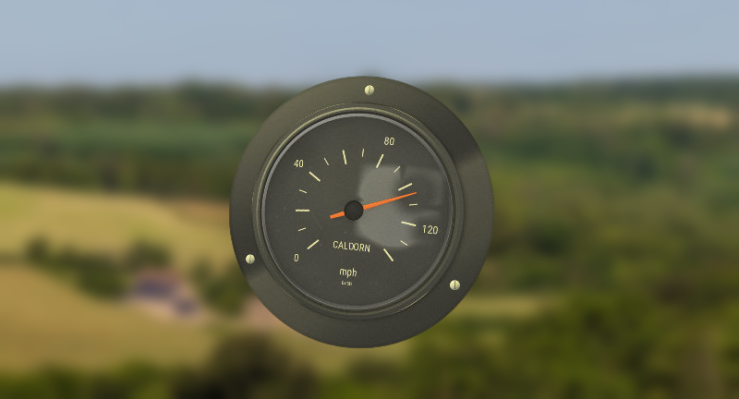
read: 105 mph
